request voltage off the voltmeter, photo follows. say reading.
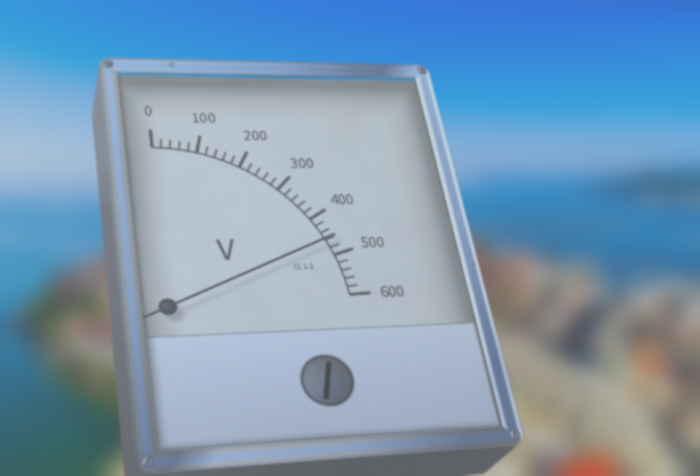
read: 460 V
